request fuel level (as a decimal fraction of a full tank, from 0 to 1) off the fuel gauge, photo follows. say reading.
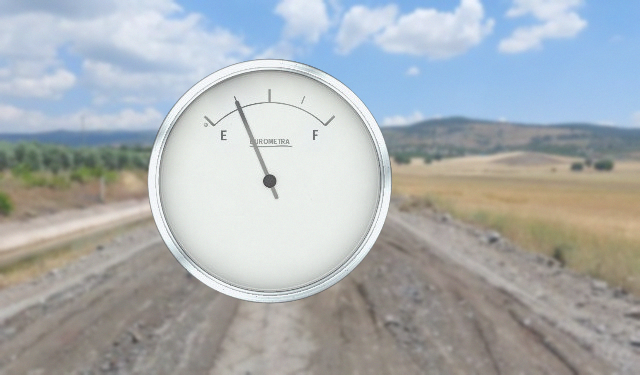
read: 0.25
